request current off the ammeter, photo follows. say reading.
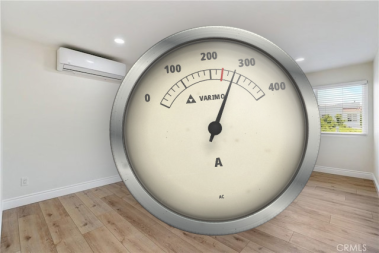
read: 280 A
